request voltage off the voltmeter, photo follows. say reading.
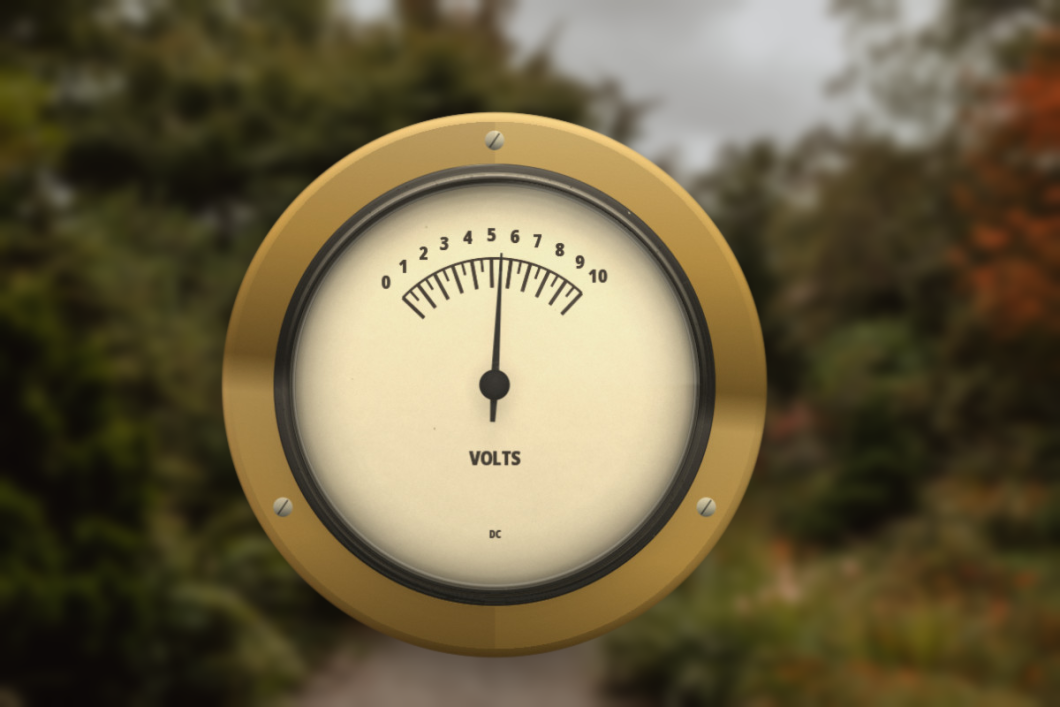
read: 5.5 V
